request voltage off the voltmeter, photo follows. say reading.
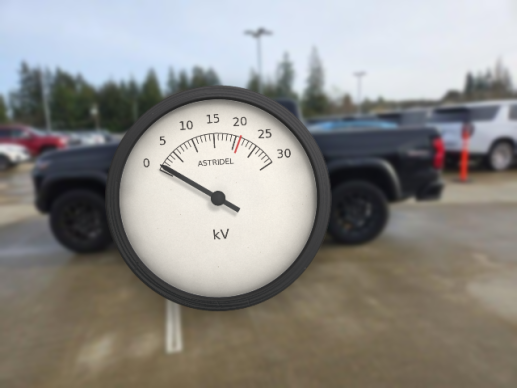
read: 1 kV
